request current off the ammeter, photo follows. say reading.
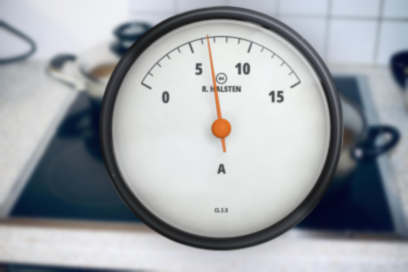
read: 6.5 A
